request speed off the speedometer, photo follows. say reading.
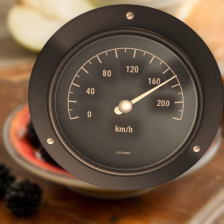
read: 170 km/h
